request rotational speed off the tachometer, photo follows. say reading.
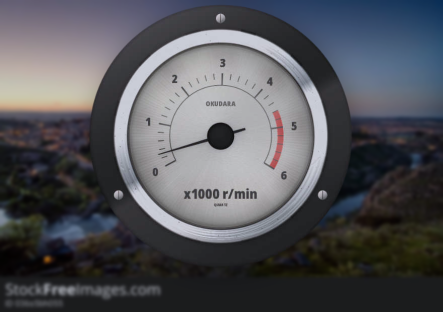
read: 300 rpm
